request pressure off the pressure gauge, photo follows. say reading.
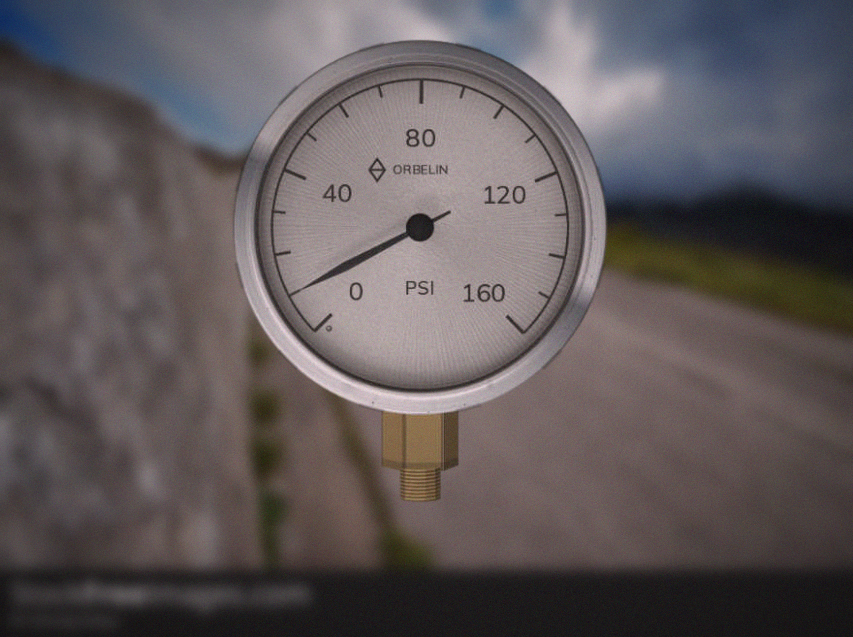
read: 10 psi
